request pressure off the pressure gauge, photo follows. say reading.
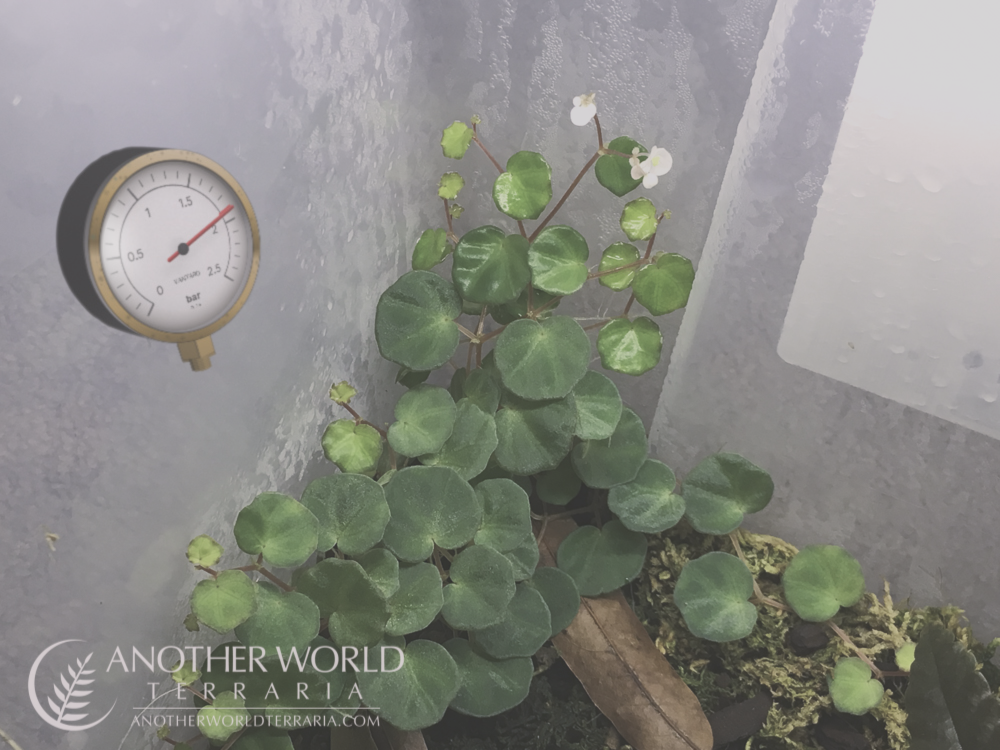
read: 1.9 bar
